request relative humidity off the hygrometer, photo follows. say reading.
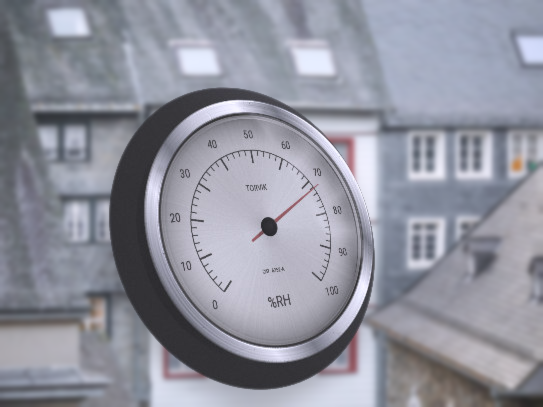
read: 72 %
